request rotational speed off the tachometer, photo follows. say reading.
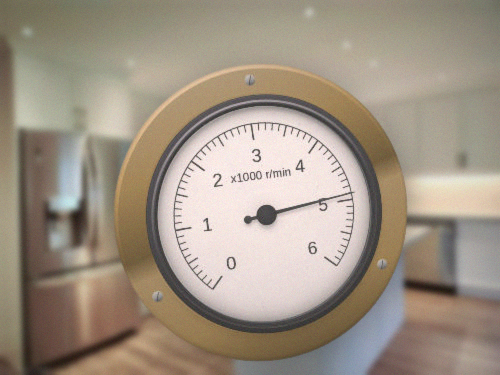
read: 4900 rpm
